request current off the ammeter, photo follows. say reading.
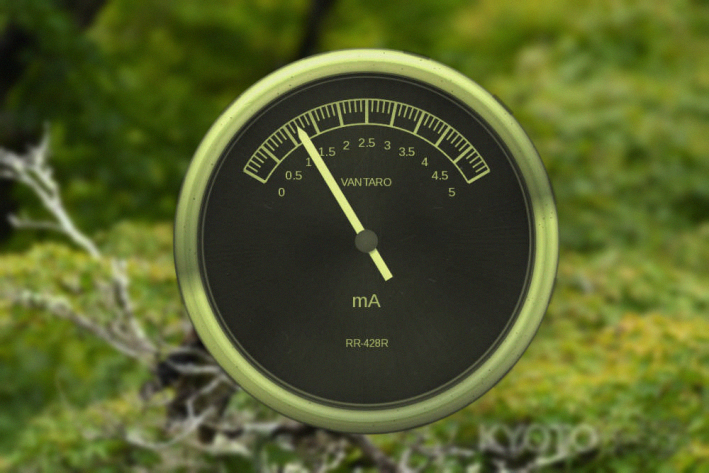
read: 1.2 mA
